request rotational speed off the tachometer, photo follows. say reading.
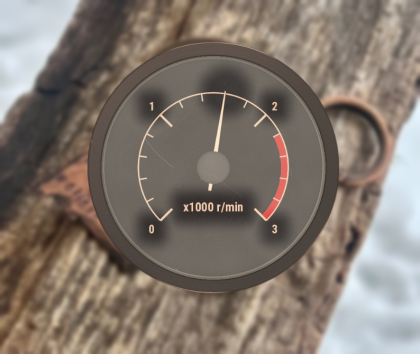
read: 1600 rpm
